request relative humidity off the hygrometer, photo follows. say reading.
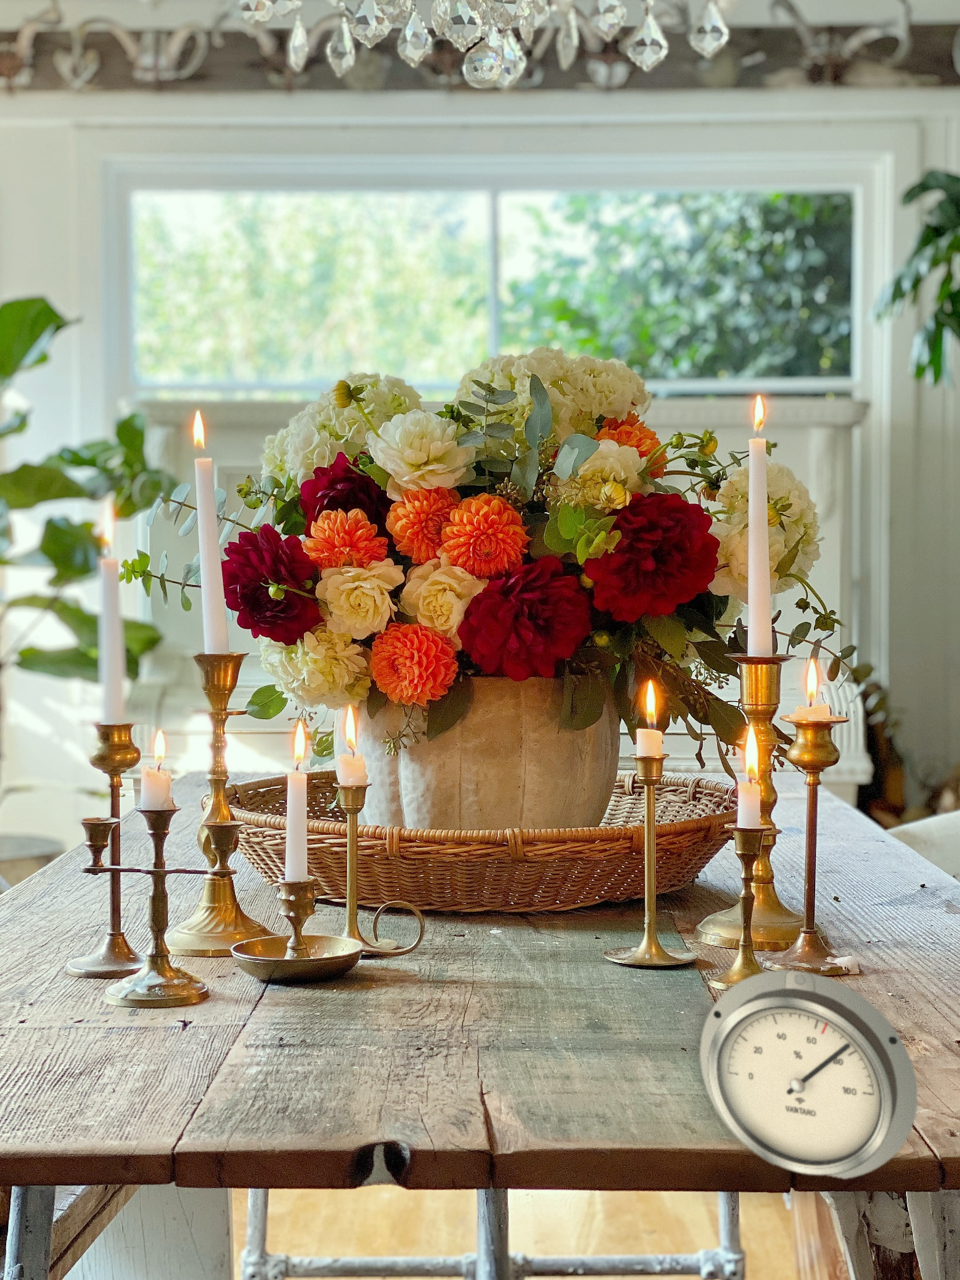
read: 76 %
